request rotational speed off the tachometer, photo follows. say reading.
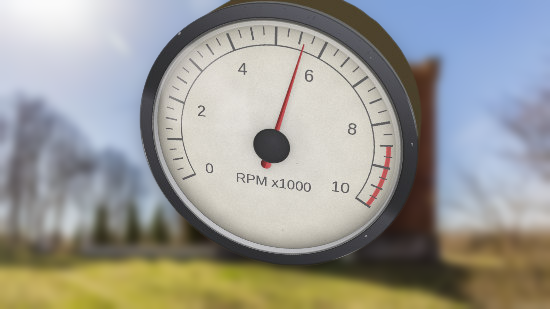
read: 5625 rpm
